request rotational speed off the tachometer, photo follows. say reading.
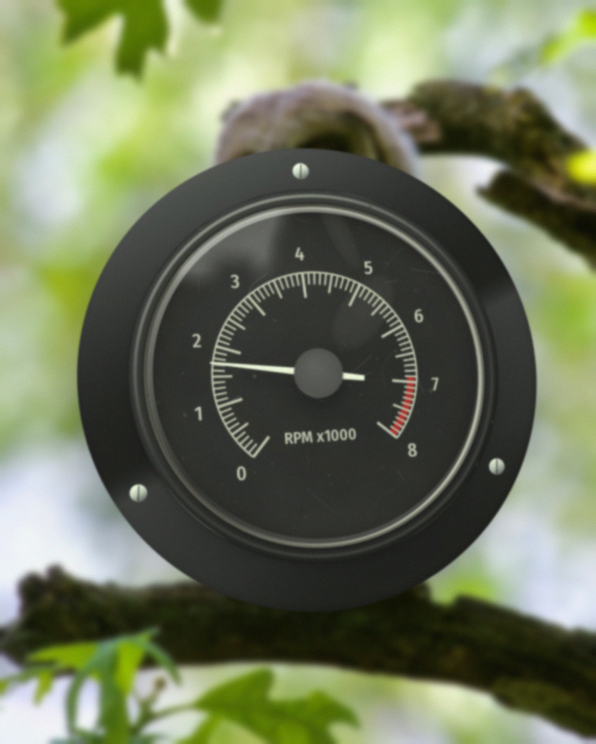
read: 1700 rpm
